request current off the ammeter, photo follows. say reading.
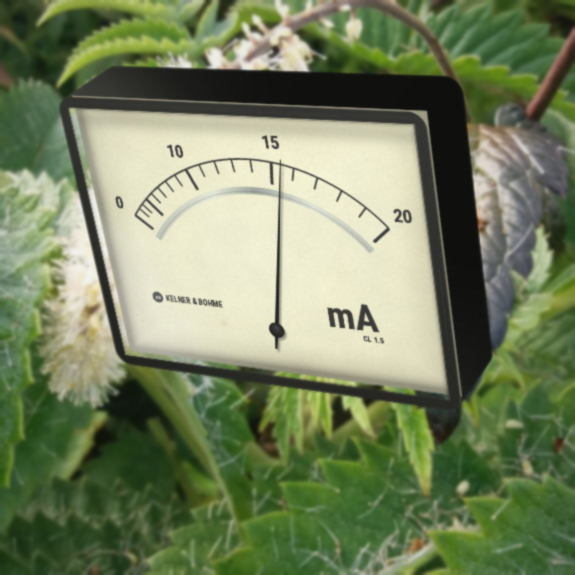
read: 15.5 mA
